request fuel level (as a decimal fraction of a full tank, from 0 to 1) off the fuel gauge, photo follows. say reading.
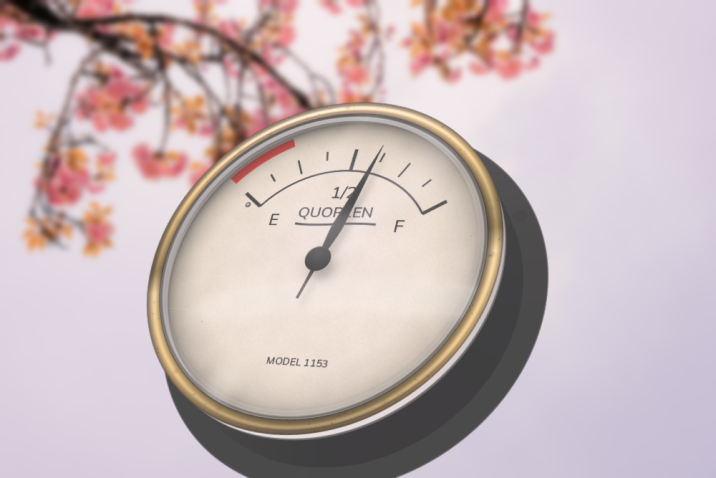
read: 0.625
